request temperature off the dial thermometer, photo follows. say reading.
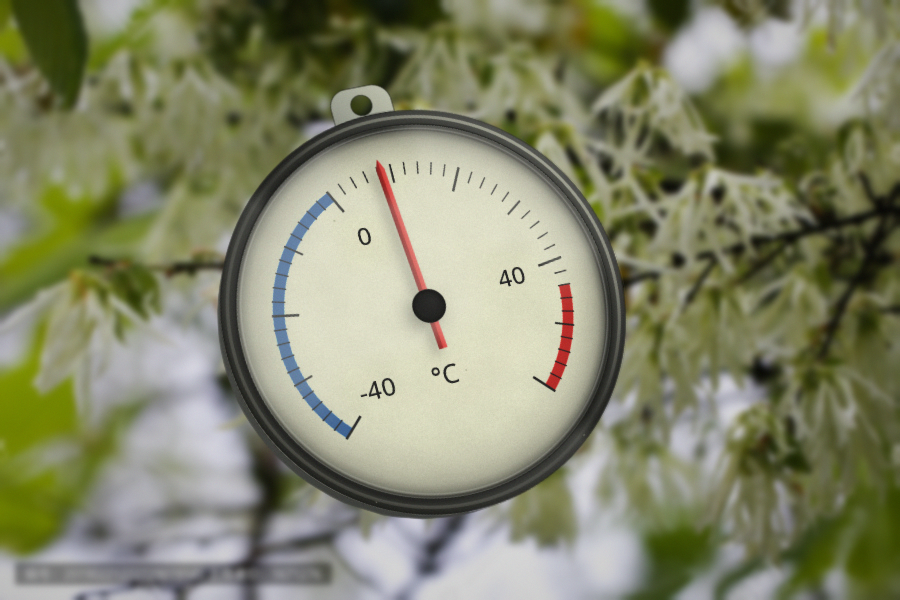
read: 8 °C
